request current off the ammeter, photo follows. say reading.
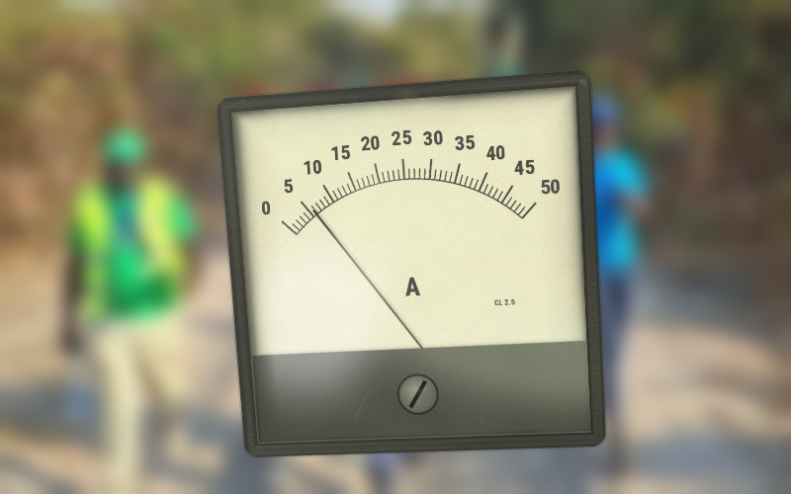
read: 6 A
